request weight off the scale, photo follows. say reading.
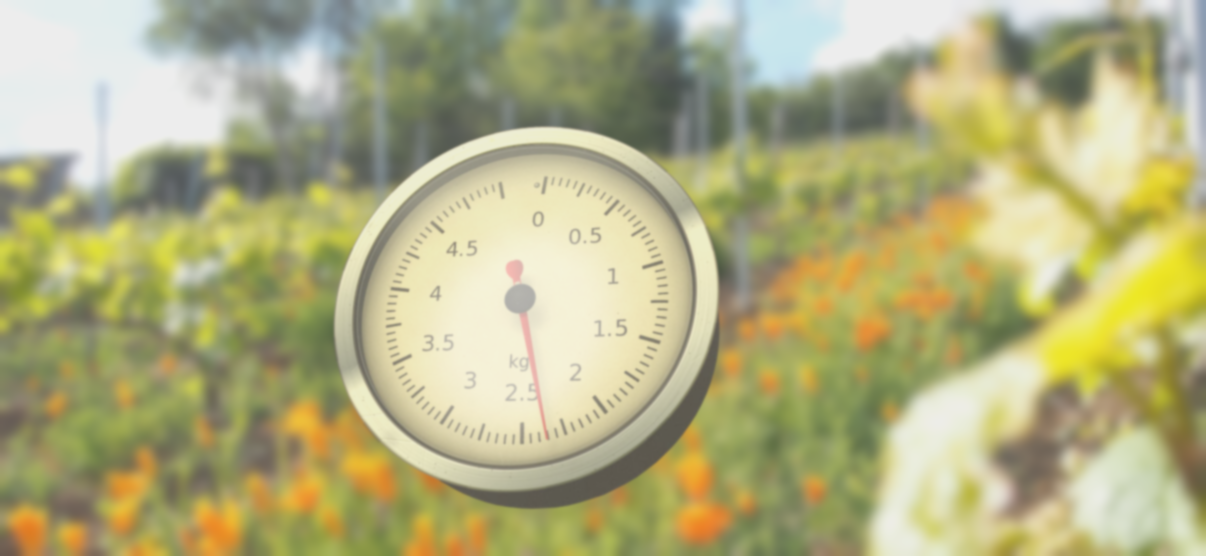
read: 2.35 kg
